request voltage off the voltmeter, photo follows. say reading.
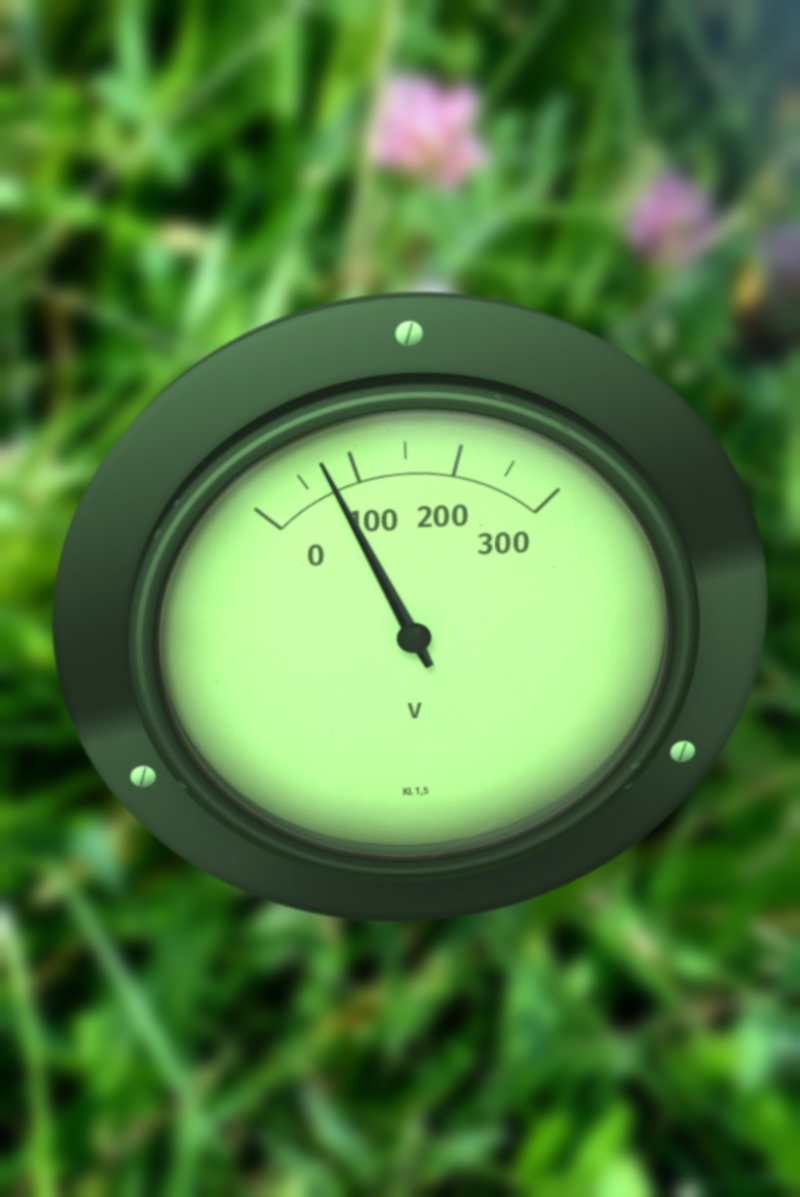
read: 75 V
